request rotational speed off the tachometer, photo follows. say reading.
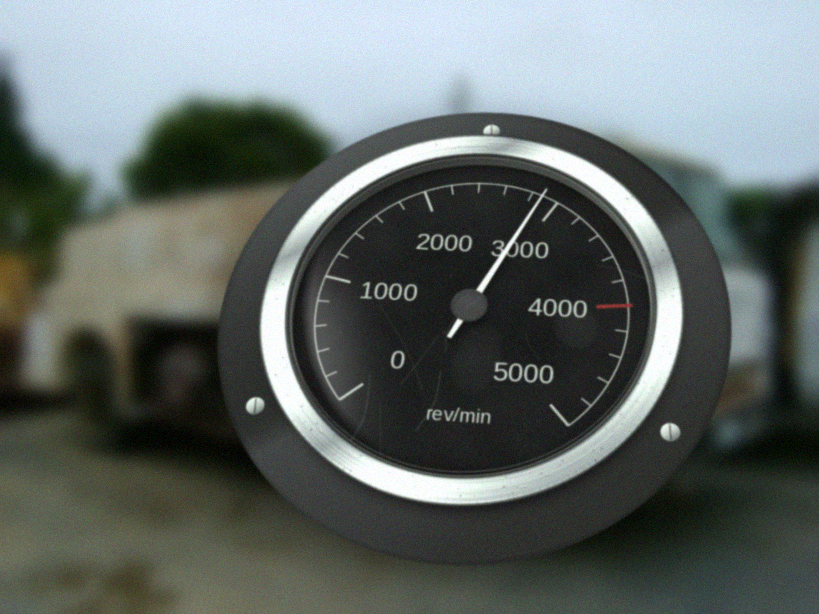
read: 2900 rpm
